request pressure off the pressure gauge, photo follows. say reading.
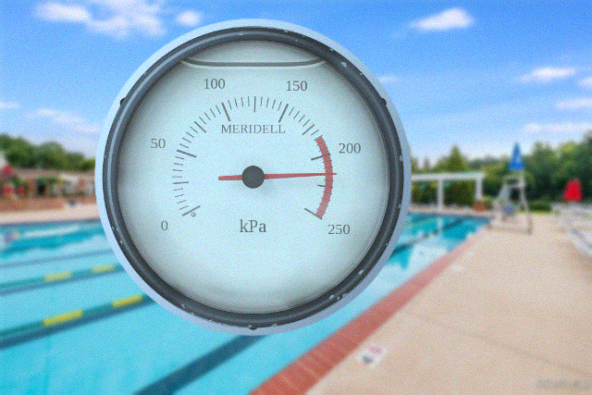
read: 215 kPa
